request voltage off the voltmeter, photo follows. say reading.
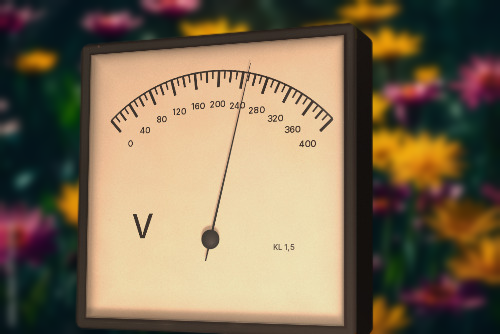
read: 250 V
